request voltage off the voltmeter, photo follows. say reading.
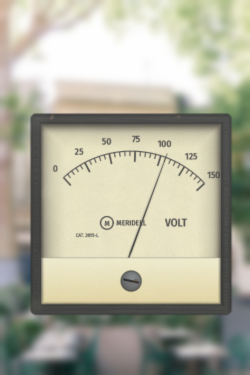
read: 105 V
